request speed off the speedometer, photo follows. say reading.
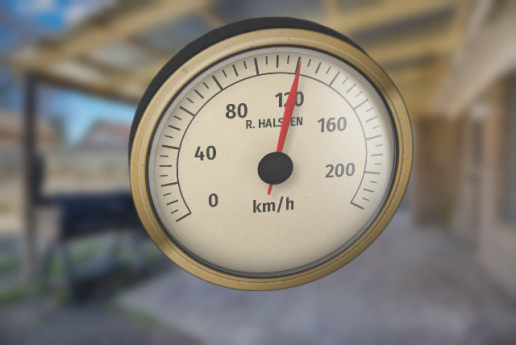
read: 120 km/h
